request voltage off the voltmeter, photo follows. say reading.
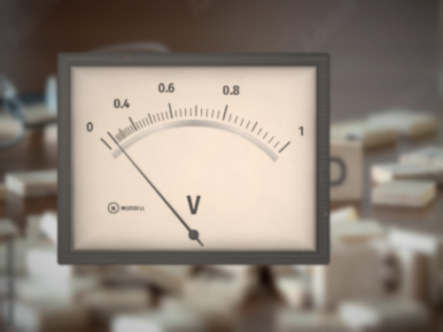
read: 0.2 V
